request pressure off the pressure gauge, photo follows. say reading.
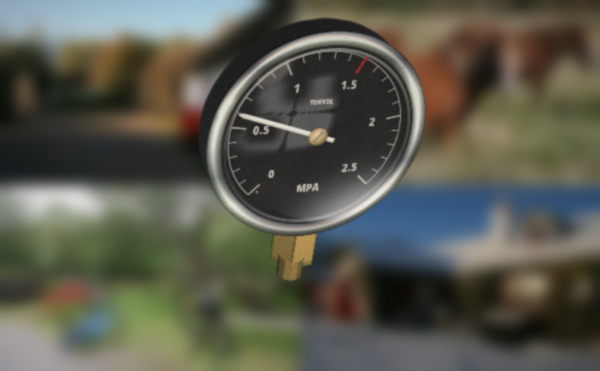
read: 0.6 MPa
